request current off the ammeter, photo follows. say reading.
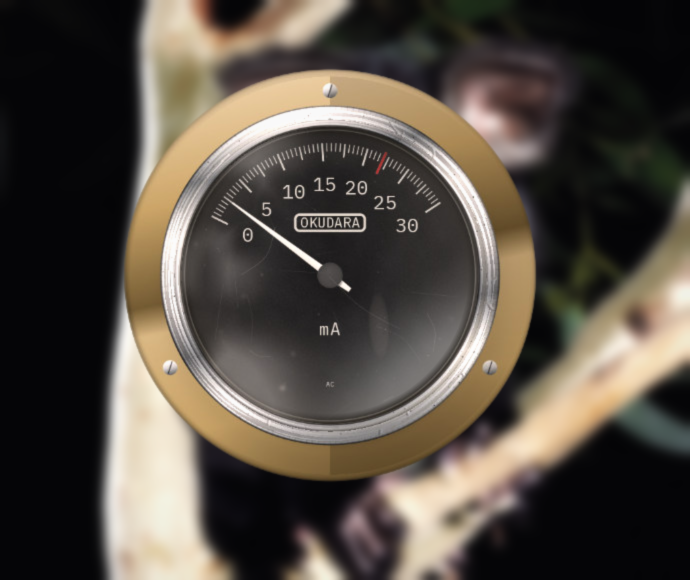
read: 2.5 mA
